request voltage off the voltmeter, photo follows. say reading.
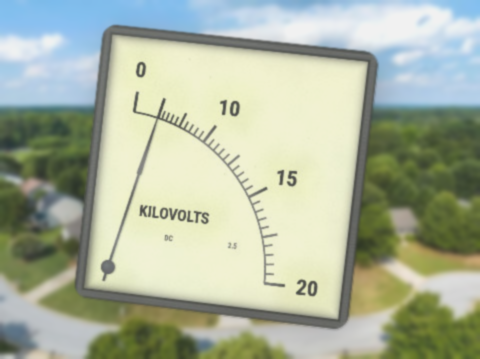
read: 5 kV
